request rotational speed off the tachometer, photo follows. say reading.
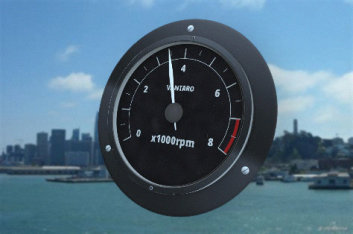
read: 3500 rpm
